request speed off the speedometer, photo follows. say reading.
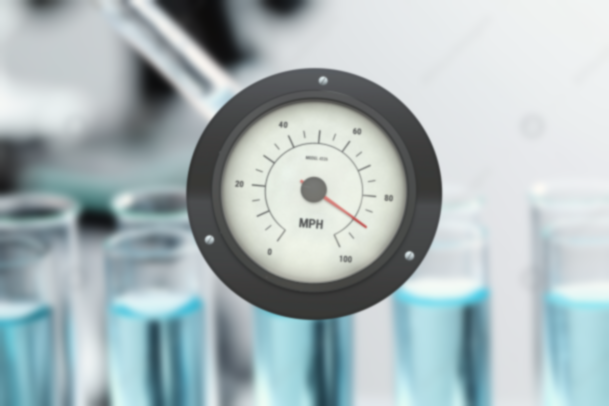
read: 90 mph
